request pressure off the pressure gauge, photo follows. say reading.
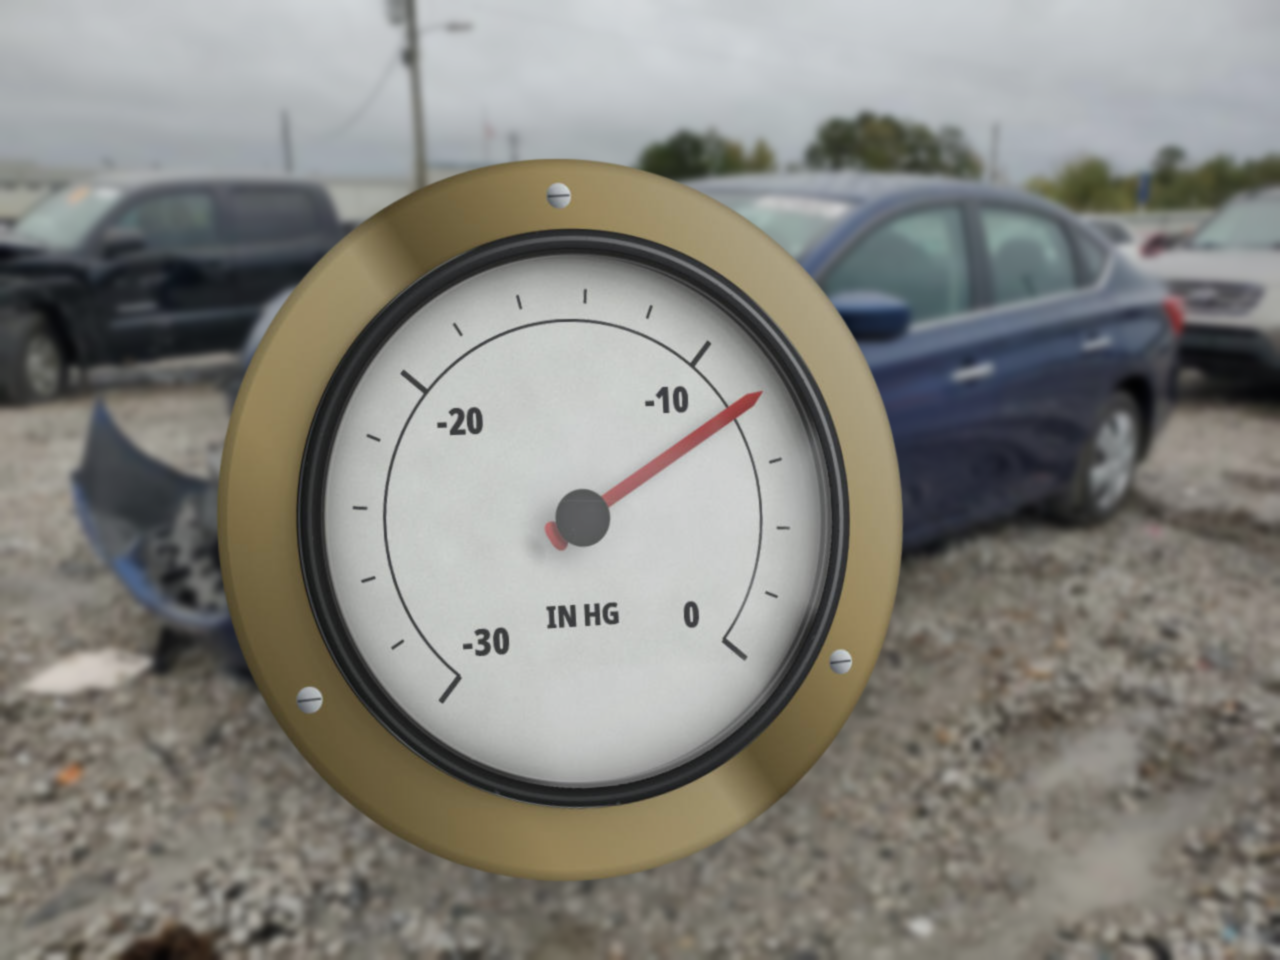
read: -8 inHg
